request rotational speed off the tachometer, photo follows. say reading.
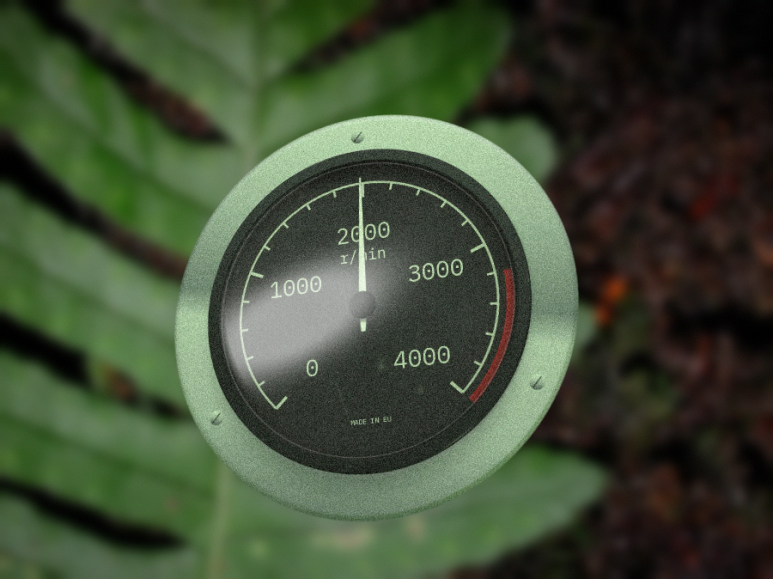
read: 2000 rpm
